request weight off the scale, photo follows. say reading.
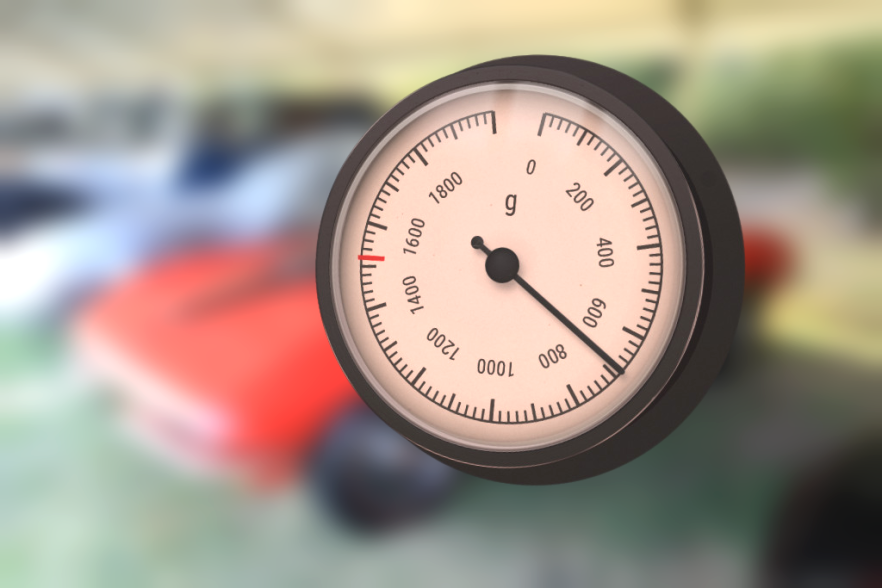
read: 680 g
